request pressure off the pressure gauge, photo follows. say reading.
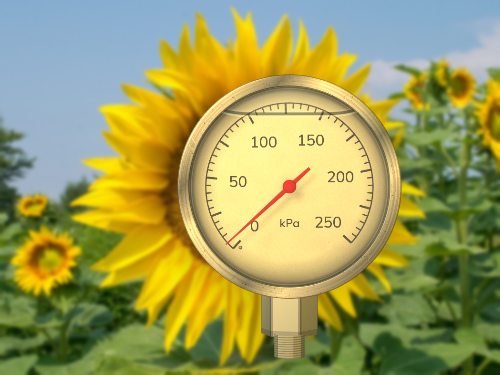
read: 5 kPa
